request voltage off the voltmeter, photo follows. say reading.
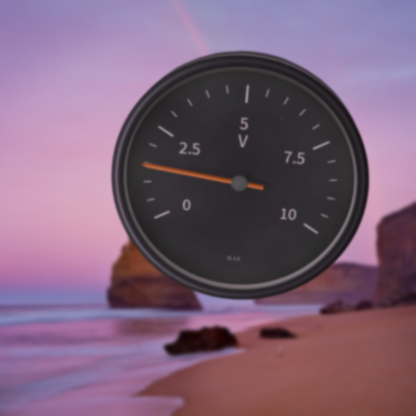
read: 1.5 V
